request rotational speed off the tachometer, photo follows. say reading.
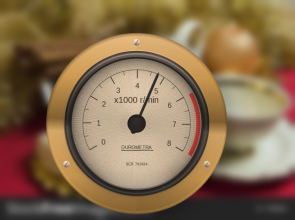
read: 4750 rpm
